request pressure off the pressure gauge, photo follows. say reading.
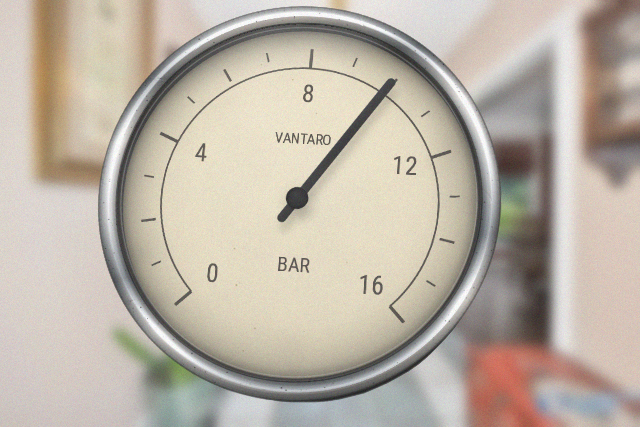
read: 10 bar
